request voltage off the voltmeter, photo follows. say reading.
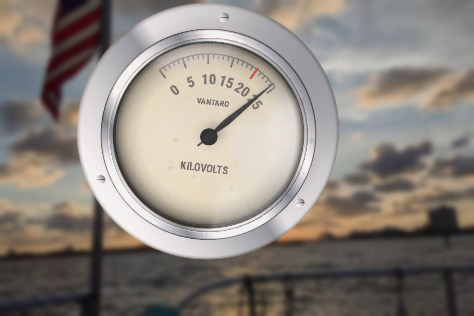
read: 24 kV
